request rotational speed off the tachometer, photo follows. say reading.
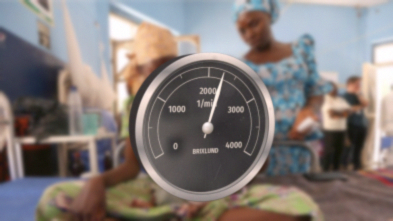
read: 2250 rpm
